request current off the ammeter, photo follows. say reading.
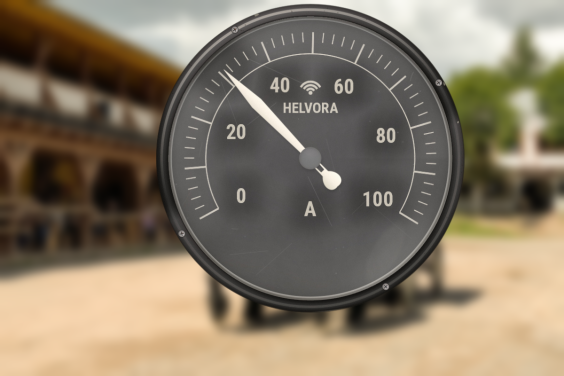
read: 31 A
